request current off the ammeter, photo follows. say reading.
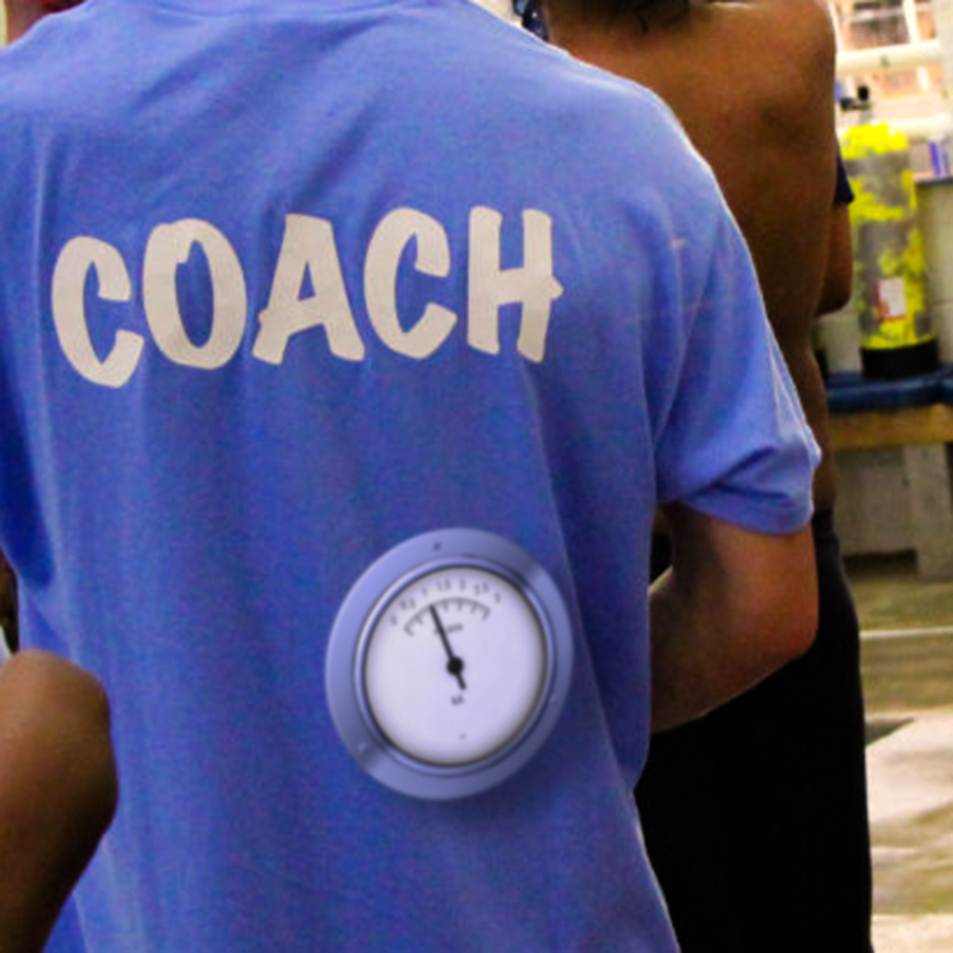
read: 1 kA
